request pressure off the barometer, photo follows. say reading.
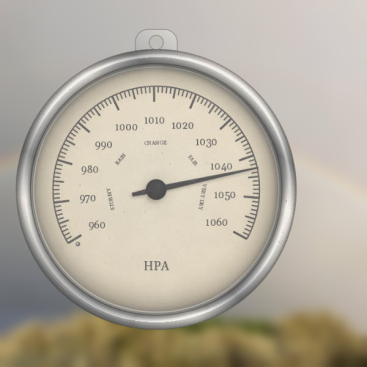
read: 1043 hPa
